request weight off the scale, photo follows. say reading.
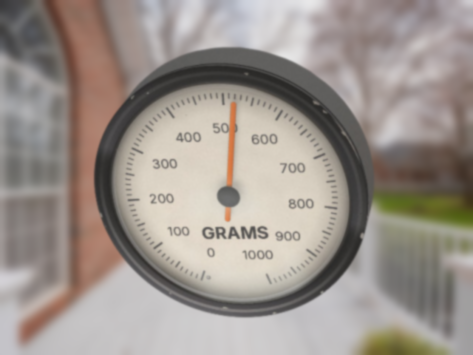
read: 520 g
